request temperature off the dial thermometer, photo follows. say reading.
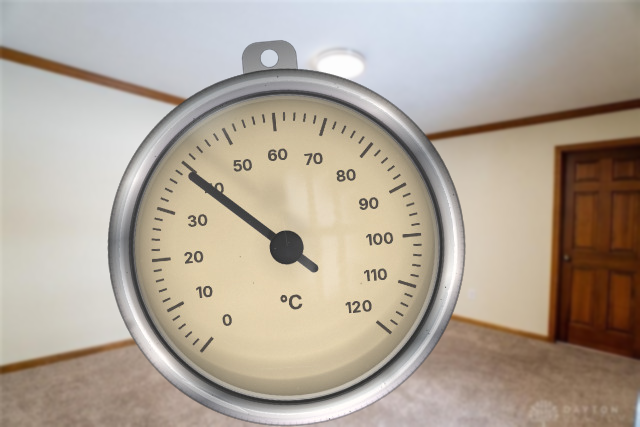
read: 39 °C
